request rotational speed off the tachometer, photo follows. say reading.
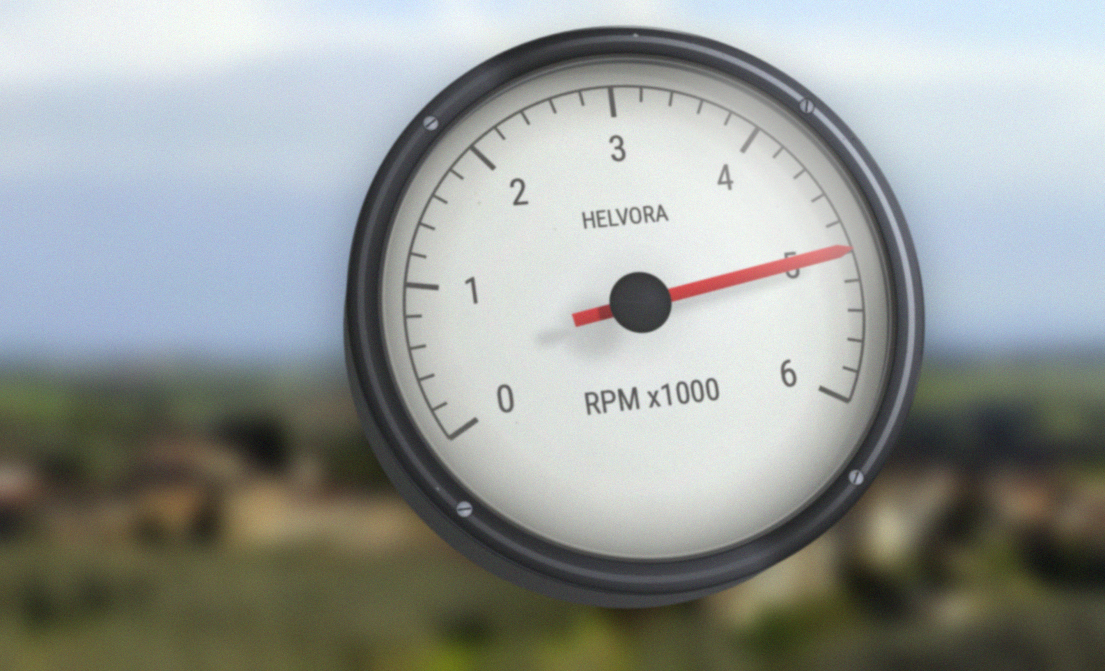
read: 5000 rpm
